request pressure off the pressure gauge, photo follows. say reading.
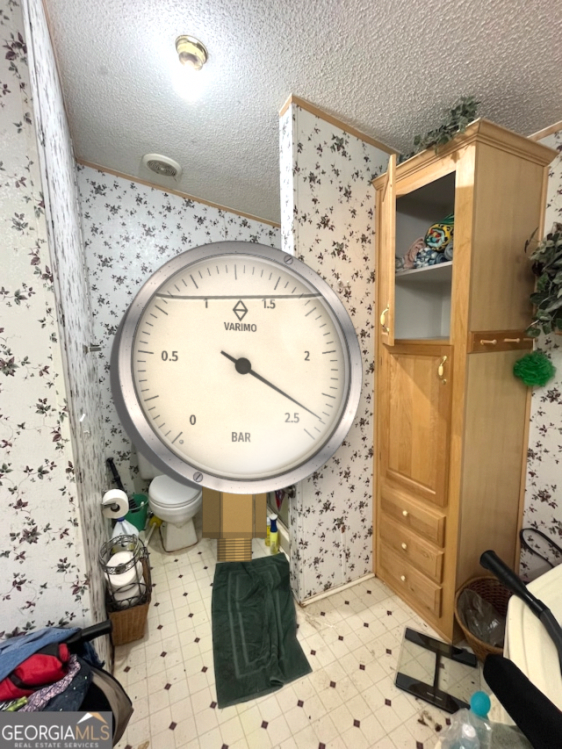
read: 2.4 bar
